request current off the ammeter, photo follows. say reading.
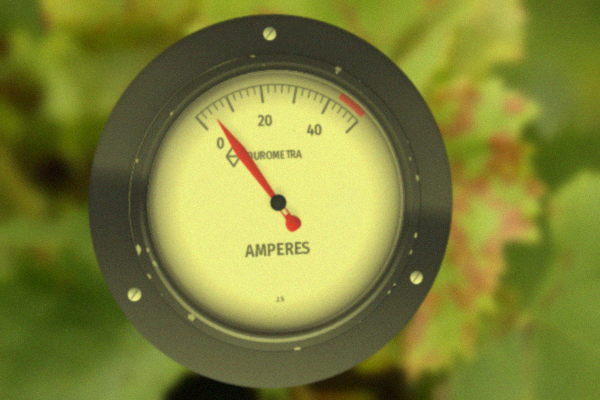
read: 4 A
